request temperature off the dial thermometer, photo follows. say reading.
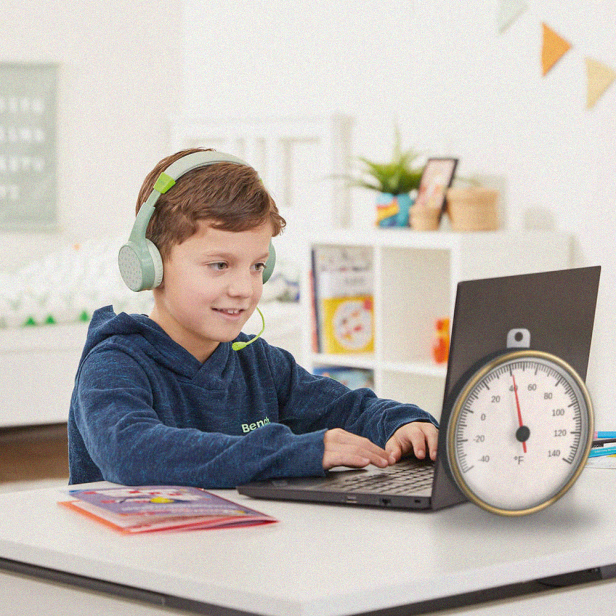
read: 40 °F
